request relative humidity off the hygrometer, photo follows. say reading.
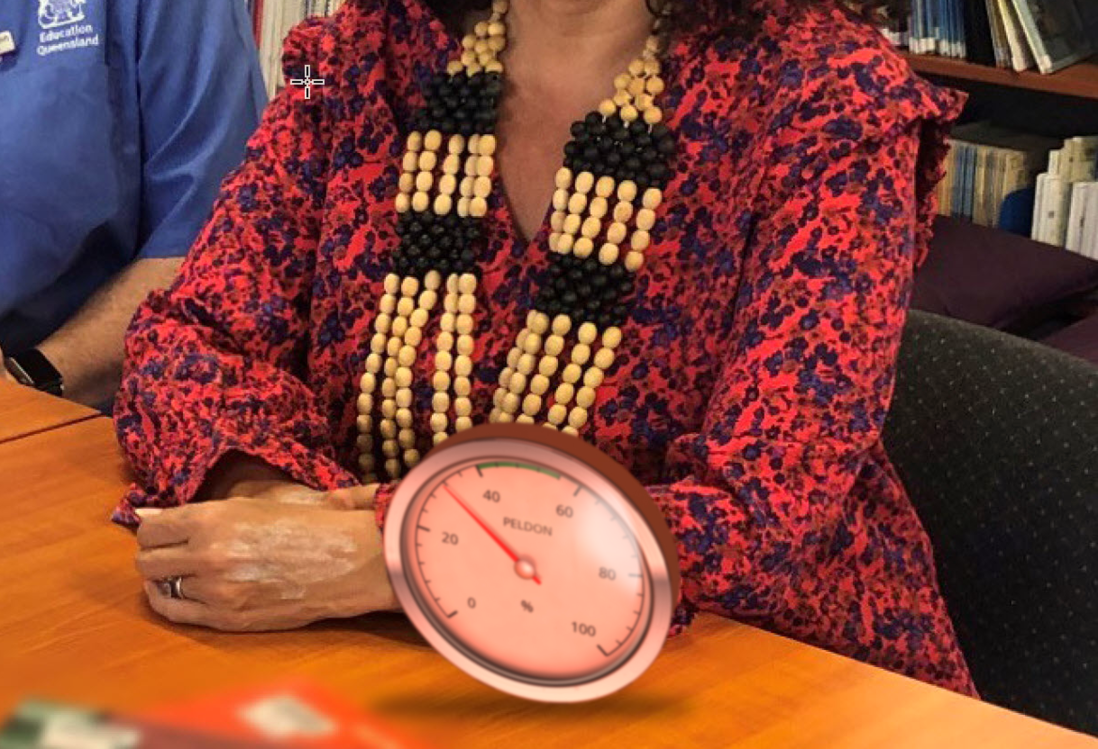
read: 32 %
